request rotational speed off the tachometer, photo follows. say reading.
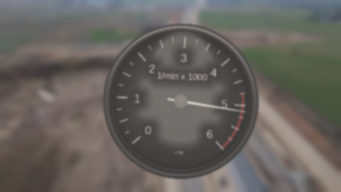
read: 5125 rpm
